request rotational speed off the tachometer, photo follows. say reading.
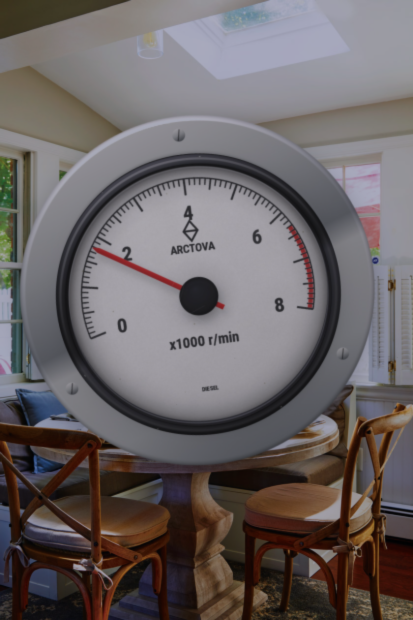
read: 1800 rpm
